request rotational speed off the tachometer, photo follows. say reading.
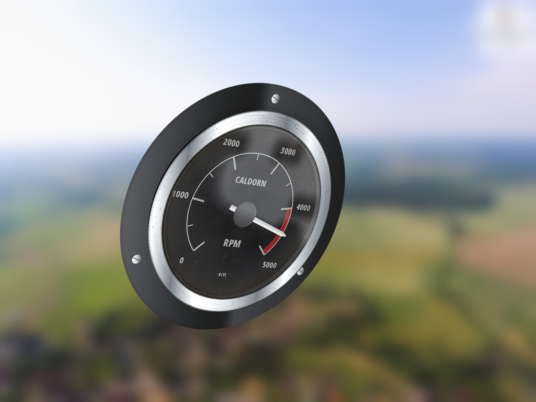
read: 4500 rpm
